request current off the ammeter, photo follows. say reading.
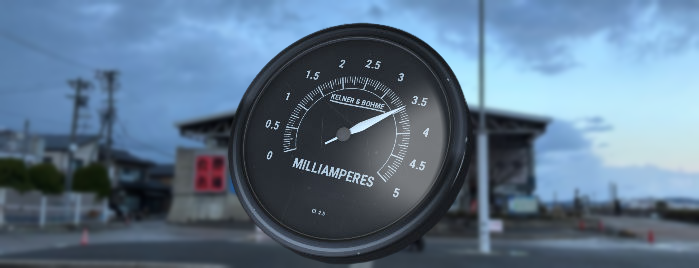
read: 3.5 mA
